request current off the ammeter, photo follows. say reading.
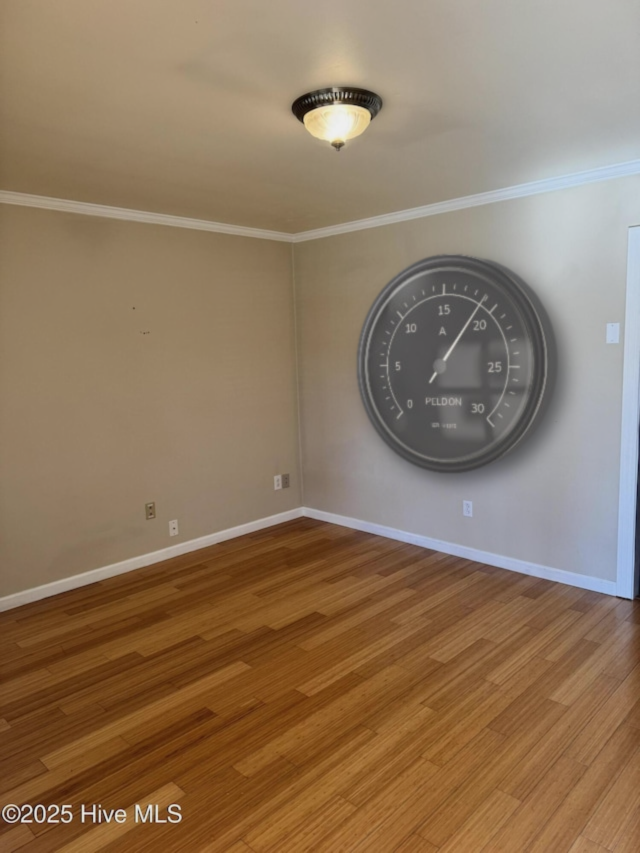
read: 19 A
